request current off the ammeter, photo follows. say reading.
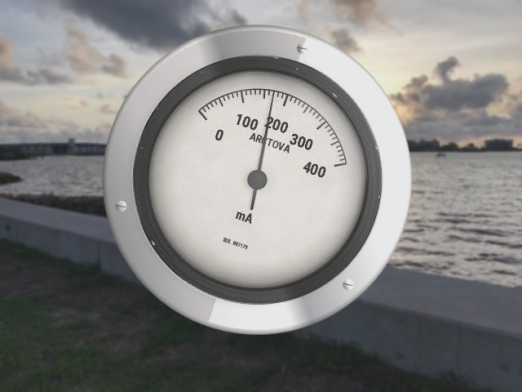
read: 170 mA
